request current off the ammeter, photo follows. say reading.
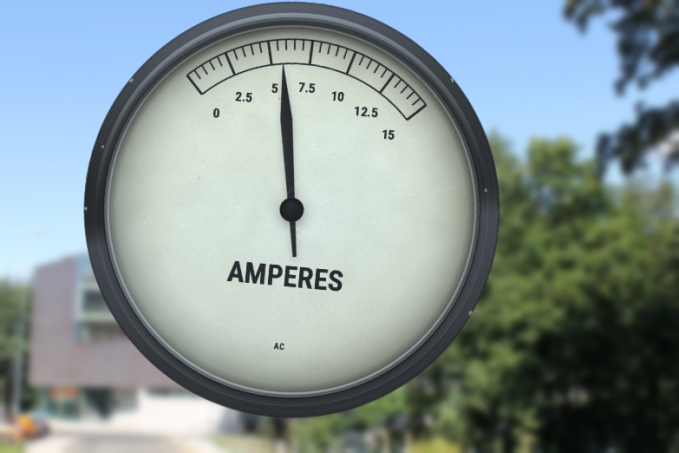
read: 5.75 A
